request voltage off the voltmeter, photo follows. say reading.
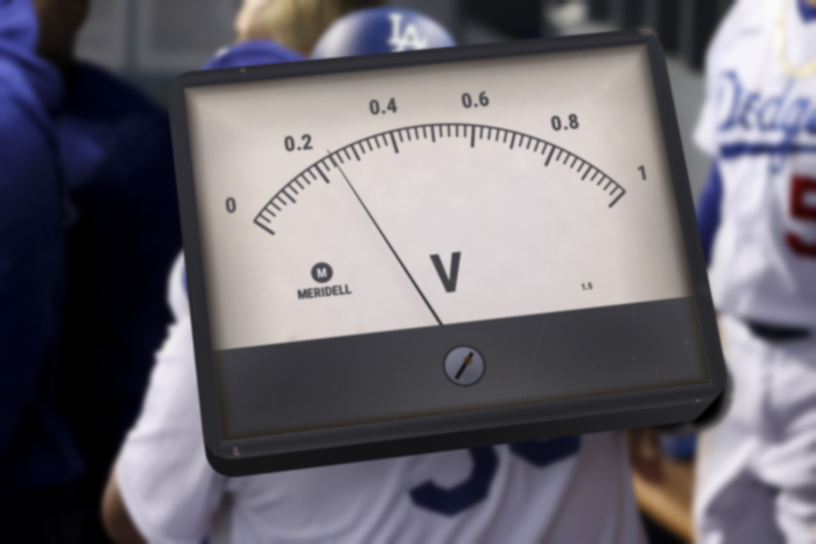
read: 0.24 V
